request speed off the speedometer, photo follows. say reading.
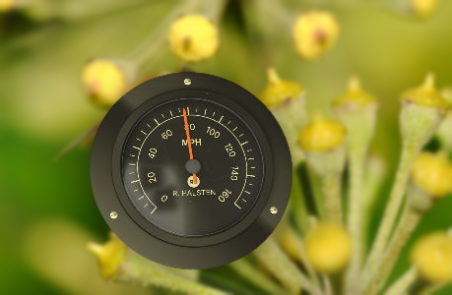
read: 77.5 mph
